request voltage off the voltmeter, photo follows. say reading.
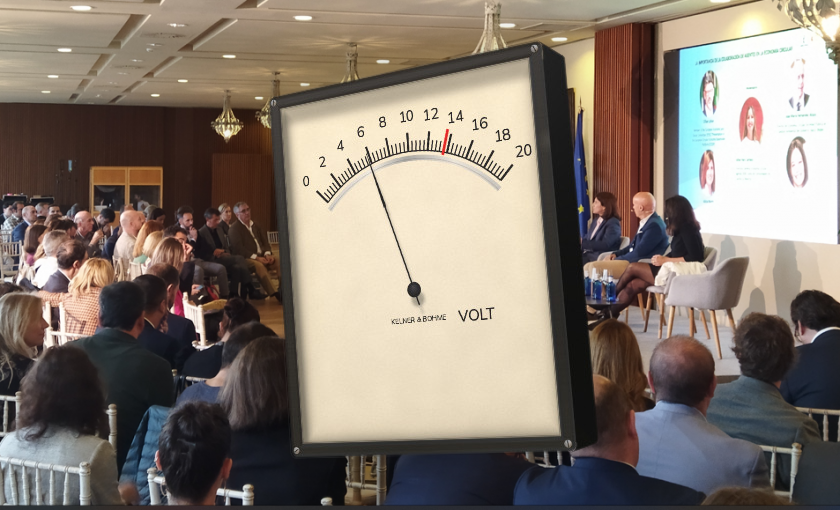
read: 6 V
